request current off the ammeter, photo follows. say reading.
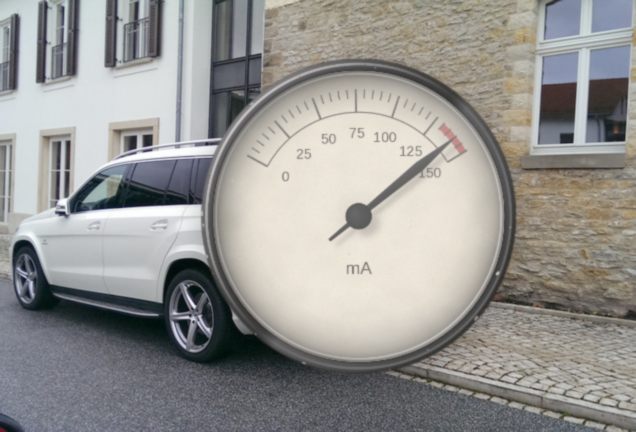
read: 140 mA
